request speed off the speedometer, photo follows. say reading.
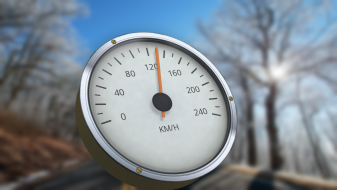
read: 130 km/h
